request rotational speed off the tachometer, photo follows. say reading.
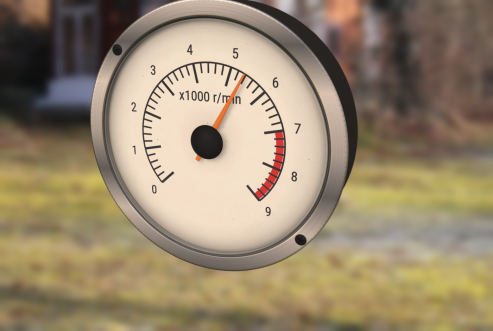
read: 5400 rpm
